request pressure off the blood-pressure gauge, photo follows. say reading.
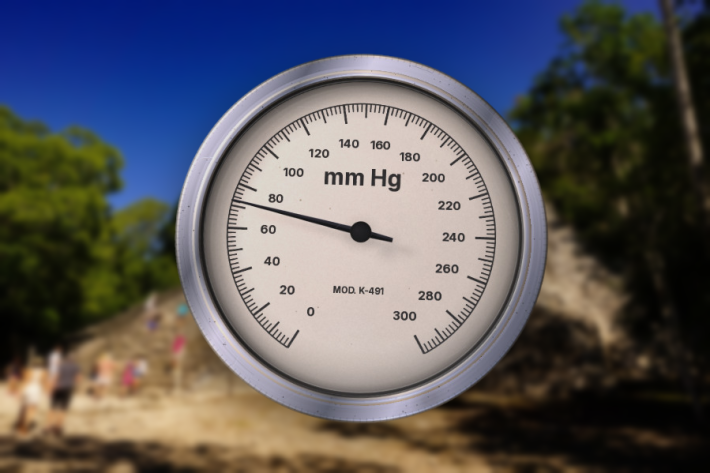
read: 72 mmHg
